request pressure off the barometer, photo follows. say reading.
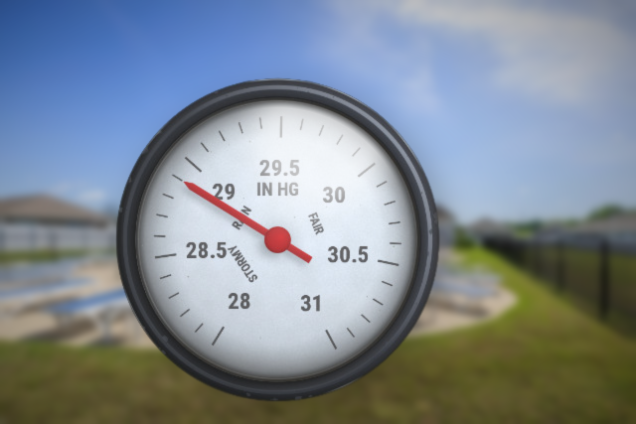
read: 28.9 inHg
